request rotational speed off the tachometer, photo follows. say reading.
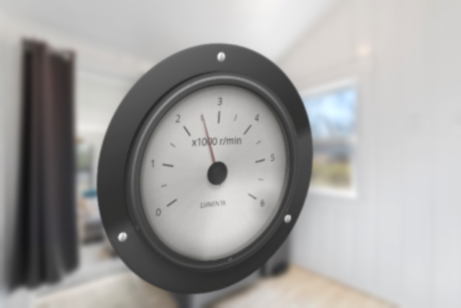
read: 2500 rpm
